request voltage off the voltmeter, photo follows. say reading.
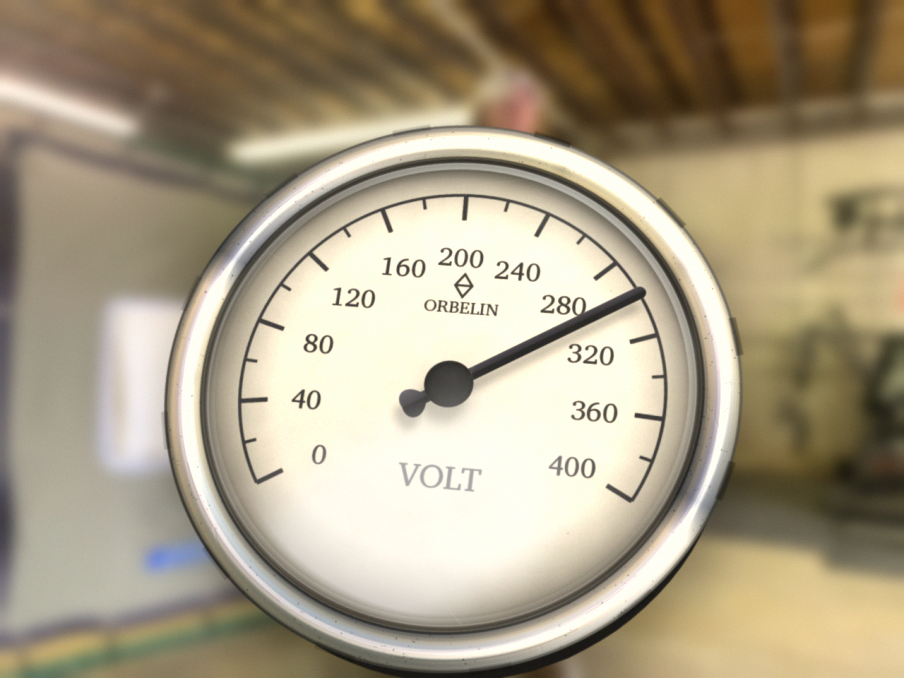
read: 300 V
